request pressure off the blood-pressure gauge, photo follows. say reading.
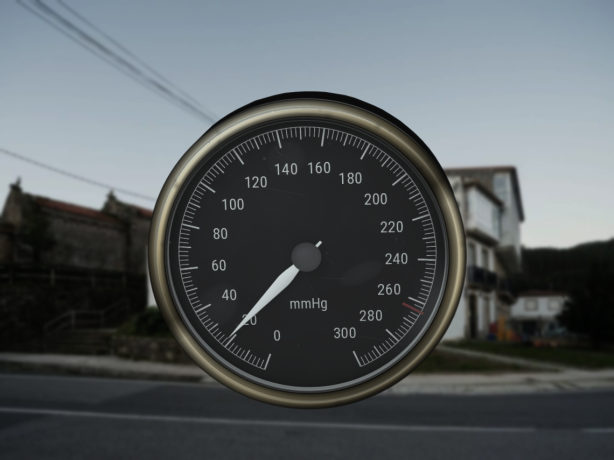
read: 22 mmHg
